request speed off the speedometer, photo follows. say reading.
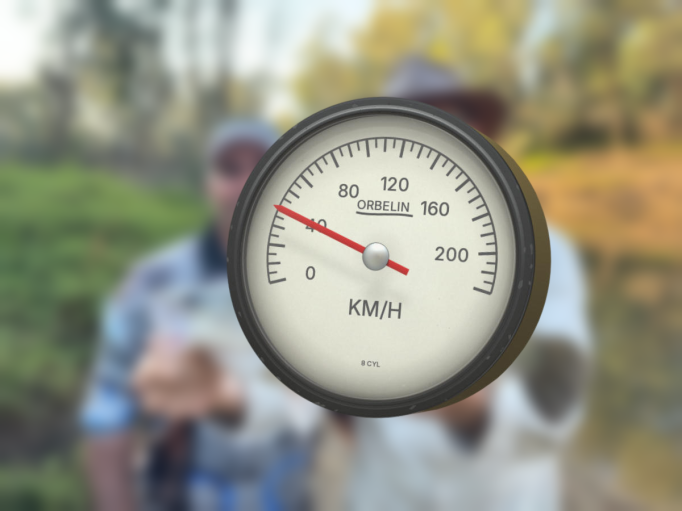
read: 40 km/h
